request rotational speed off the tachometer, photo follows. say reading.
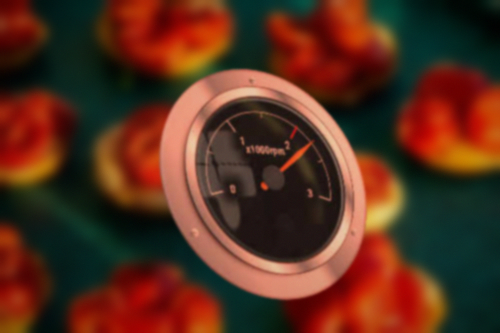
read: 2250 rpm
